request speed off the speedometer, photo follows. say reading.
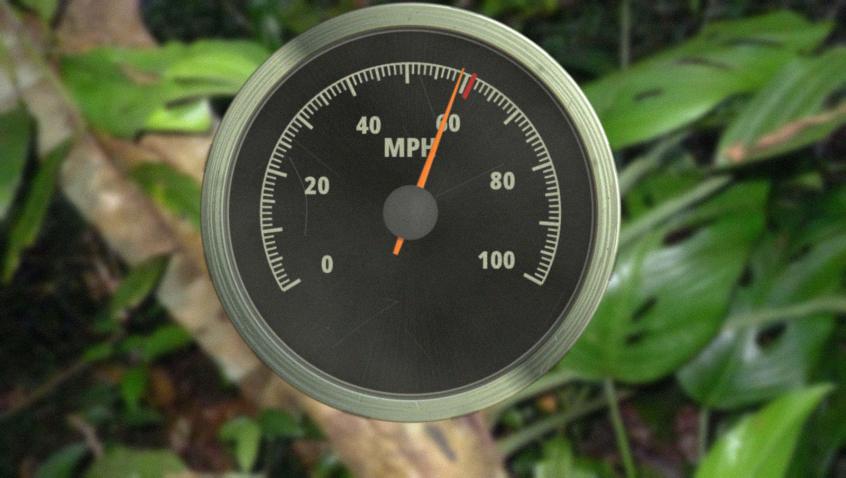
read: 59 mph
